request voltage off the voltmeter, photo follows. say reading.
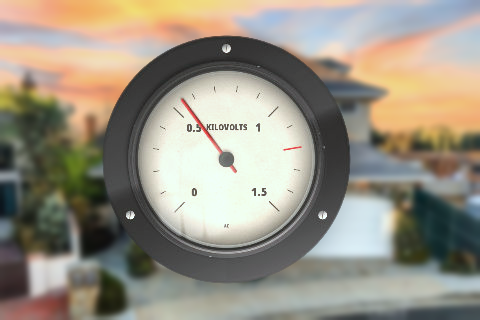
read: 0.55 kV
